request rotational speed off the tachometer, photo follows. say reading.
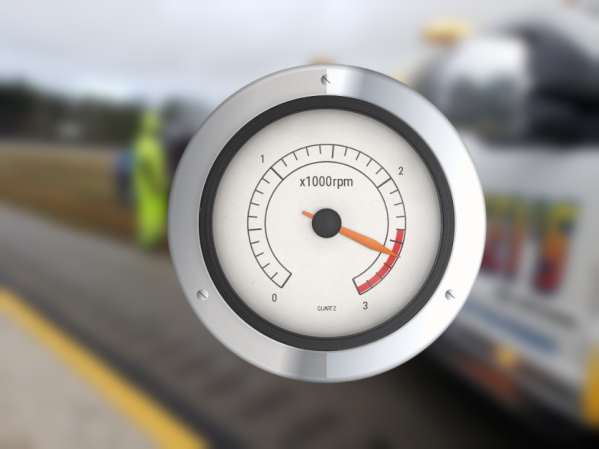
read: 2600 rpm
